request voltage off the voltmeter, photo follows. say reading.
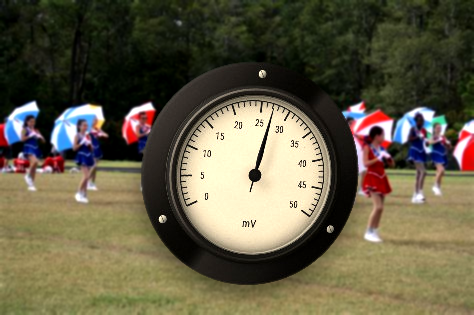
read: 27 mV
